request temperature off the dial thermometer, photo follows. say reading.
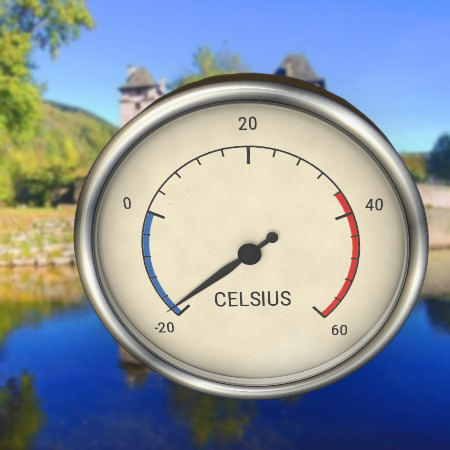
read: -18 °C
